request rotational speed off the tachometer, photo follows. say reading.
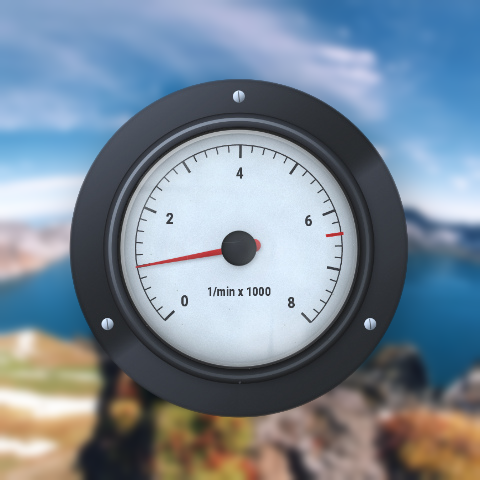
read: 1000 rpm
